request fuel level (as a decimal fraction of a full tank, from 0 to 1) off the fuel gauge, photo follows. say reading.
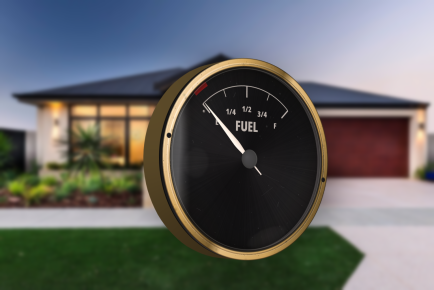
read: 0
